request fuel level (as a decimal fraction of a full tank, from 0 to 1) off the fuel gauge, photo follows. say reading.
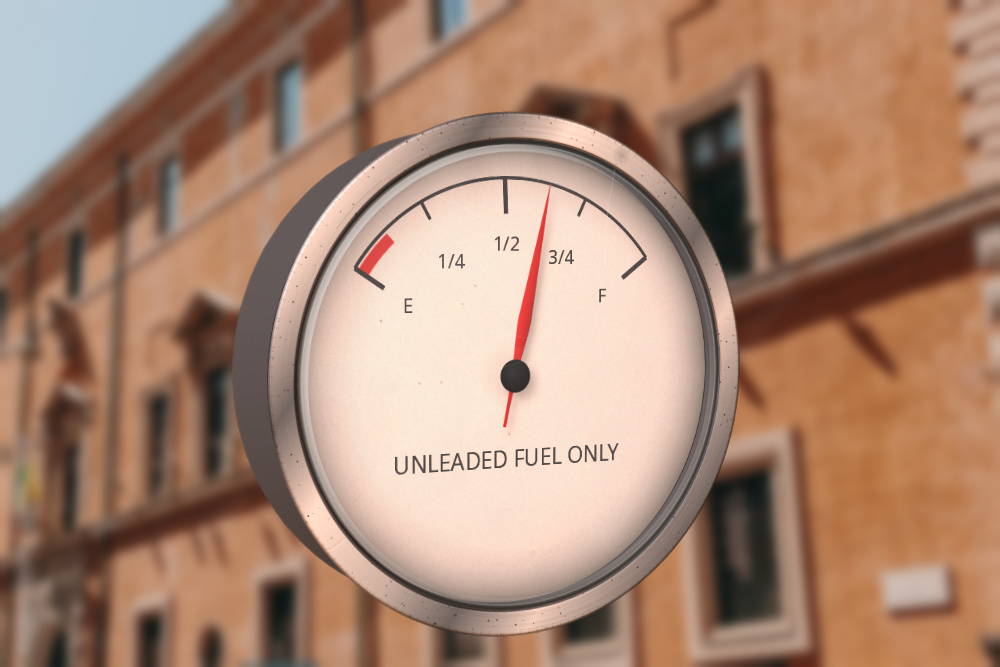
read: 0.625
